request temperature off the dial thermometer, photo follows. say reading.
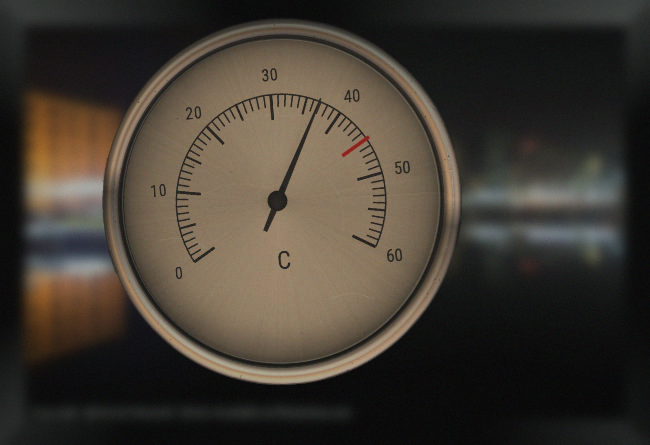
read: 37 °C
